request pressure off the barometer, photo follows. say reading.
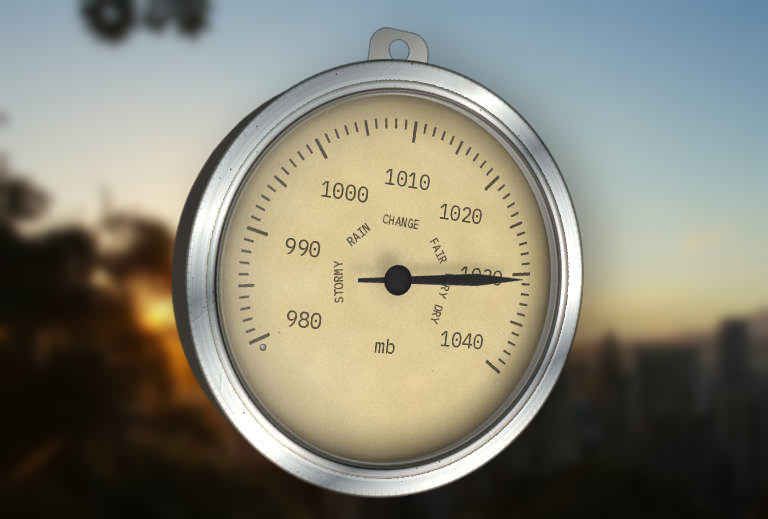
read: 1030.5 mbar
